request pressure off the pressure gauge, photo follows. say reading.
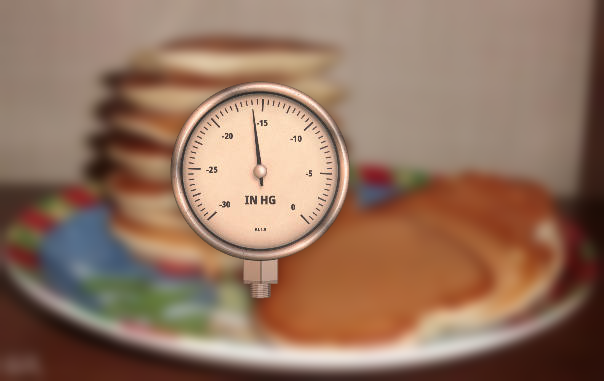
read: -16 inHg
